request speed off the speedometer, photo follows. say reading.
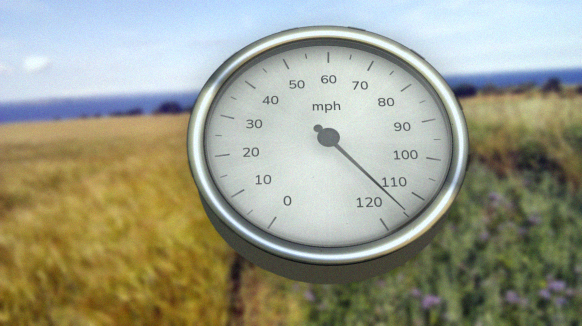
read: 115 mph
